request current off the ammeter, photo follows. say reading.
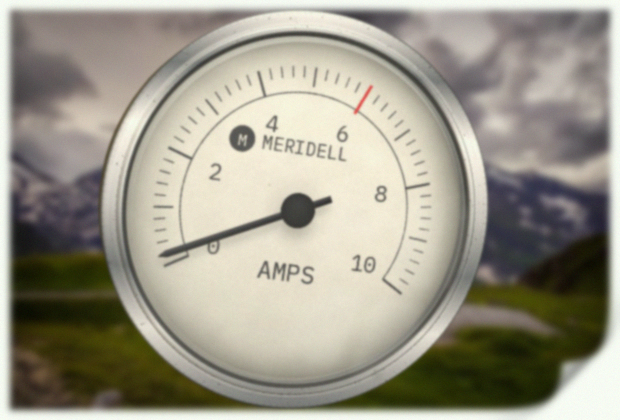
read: 0.2 A
